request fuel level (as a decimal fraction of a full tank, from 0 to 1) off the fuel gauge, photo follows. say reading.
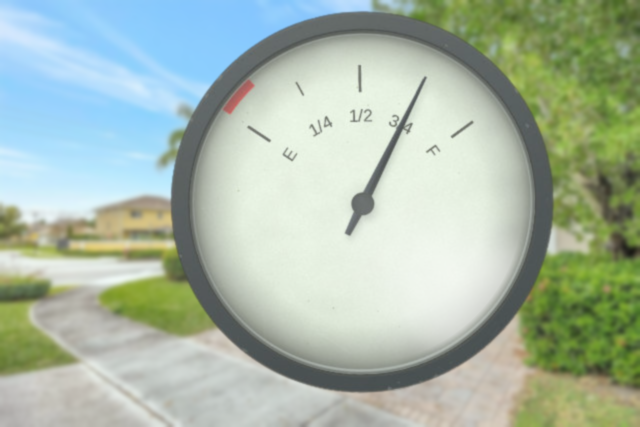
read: 0.75
